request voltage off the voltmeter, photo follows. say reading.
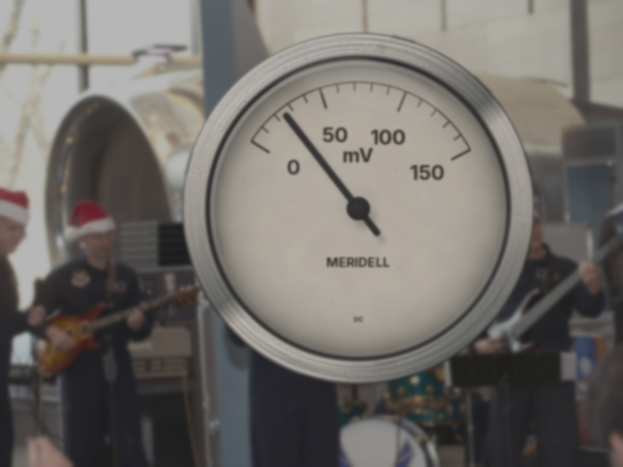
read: 25 mV
